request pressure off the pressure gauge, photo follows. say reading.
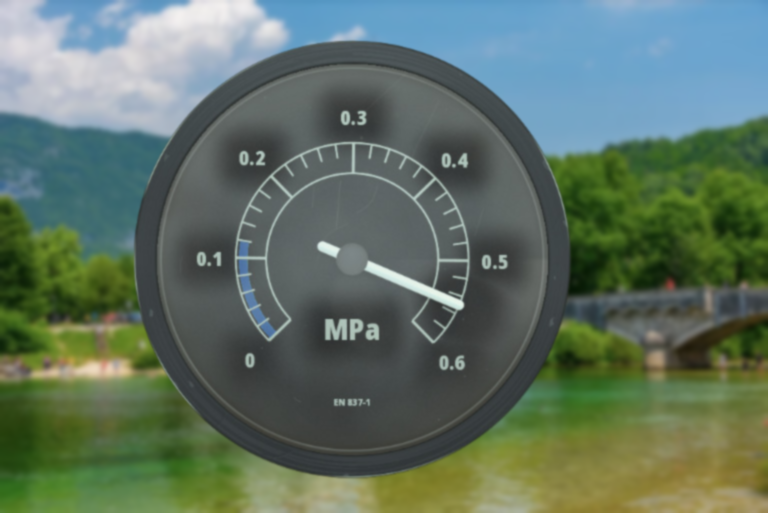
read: 0.55 MPa
